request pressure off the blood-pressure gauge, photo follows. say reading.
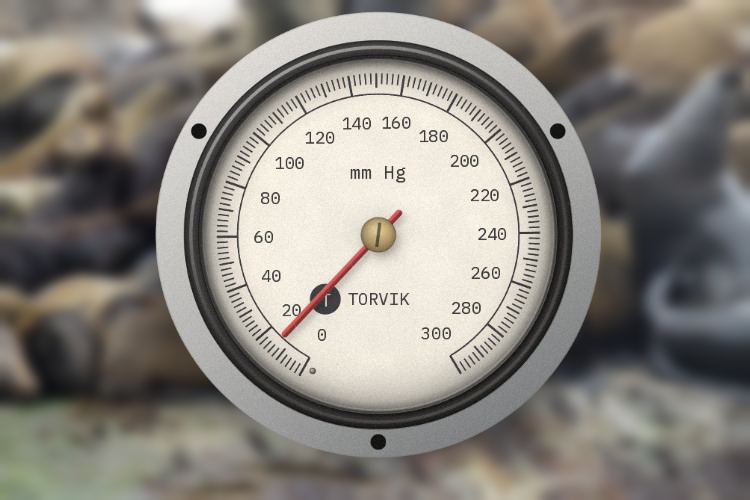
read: 14 mmHg
